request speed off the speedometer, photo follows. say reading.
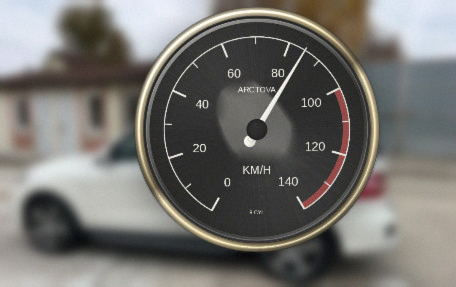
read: 85 km/h
